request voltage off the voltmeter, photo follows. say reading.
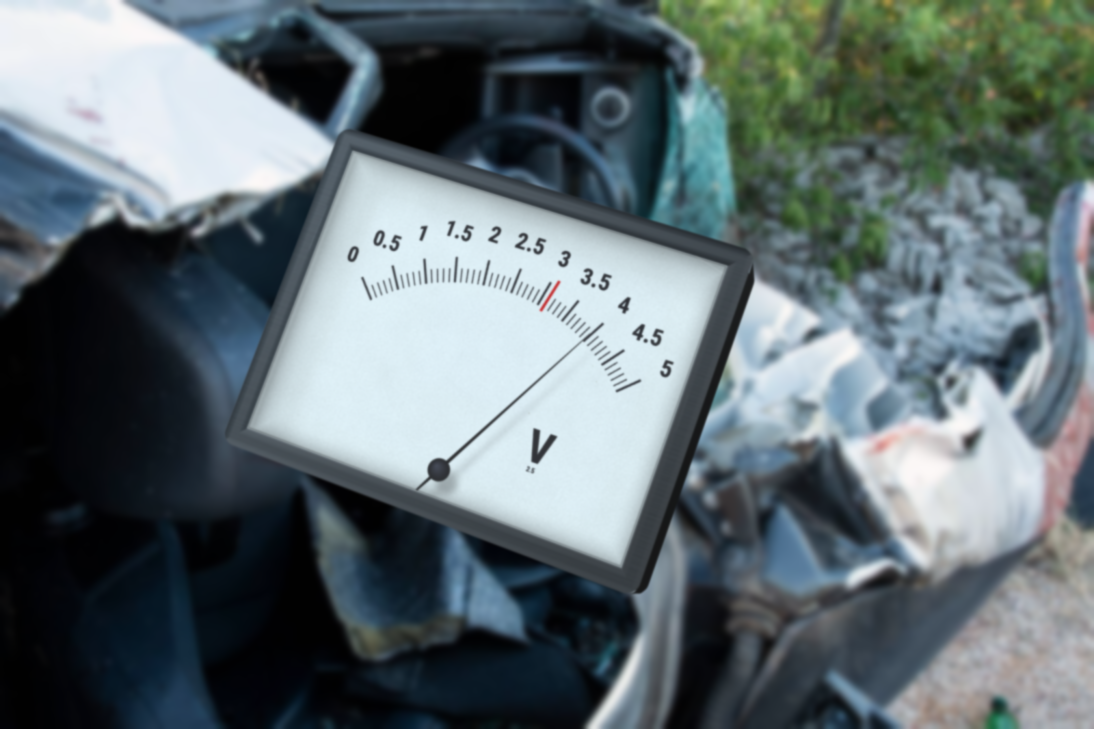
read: 4 V
